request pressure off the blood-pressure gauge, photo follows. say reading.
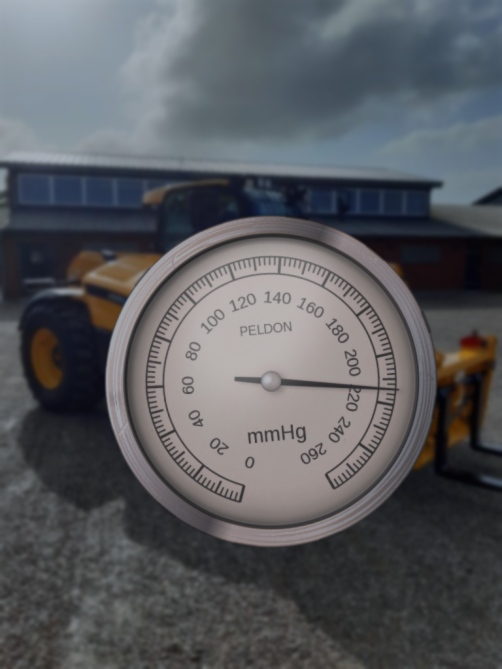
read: 214 mmHg
